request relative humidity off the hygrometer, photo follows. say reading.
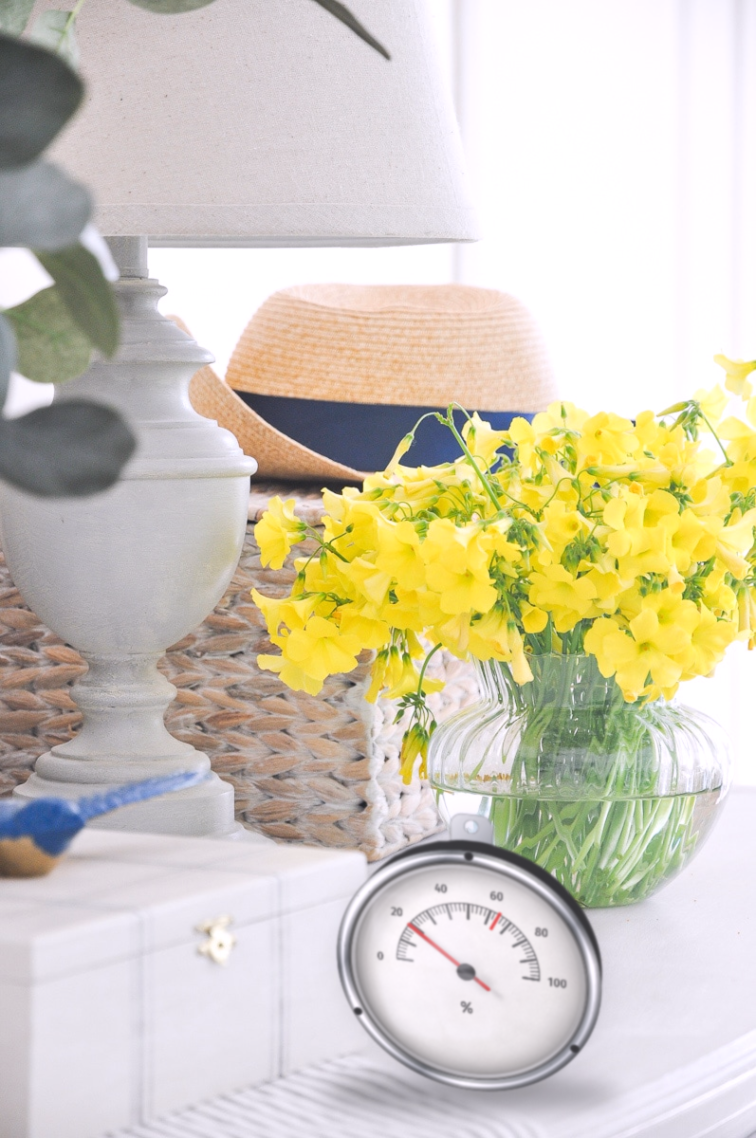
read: 20 %
